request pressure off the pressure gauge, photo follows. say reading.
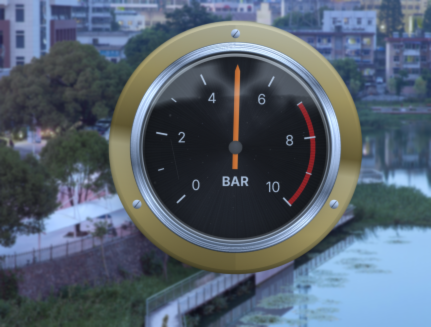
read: 5 bar
